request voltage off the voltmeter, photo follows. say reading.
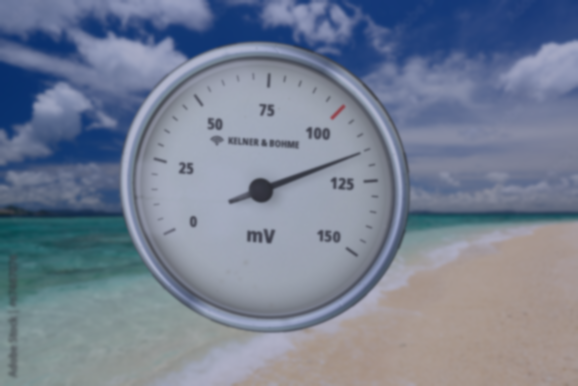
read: 115 mV
